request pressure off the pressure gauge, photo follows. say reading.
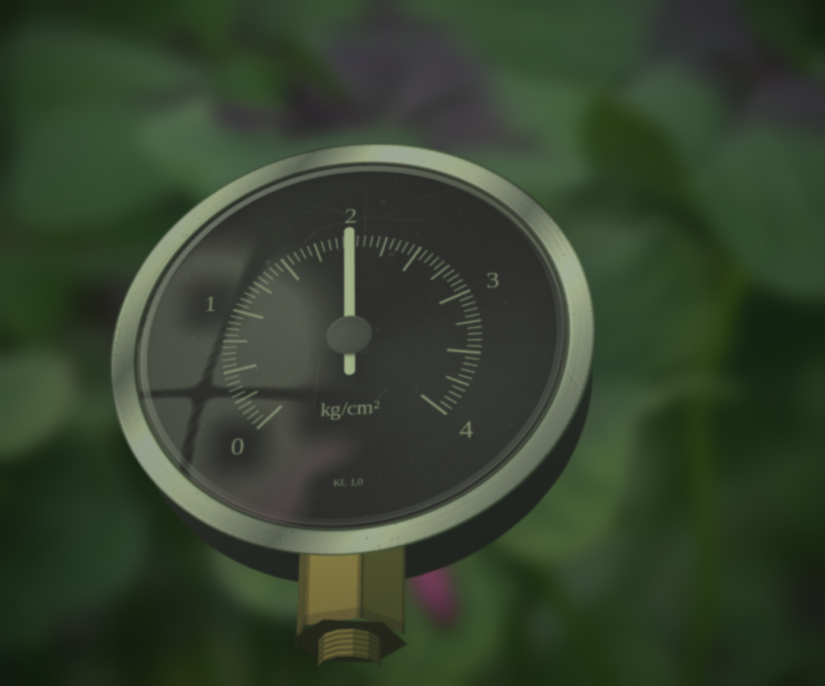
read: 2 kg/cm²
